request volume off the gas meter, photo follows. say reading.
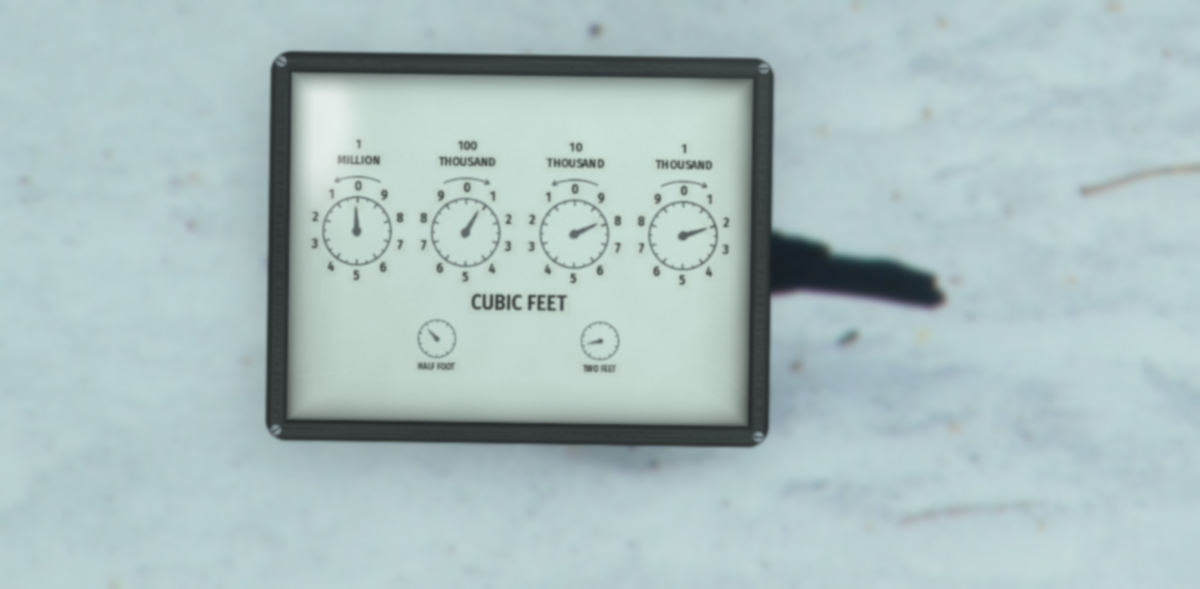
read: 8200 ft³
